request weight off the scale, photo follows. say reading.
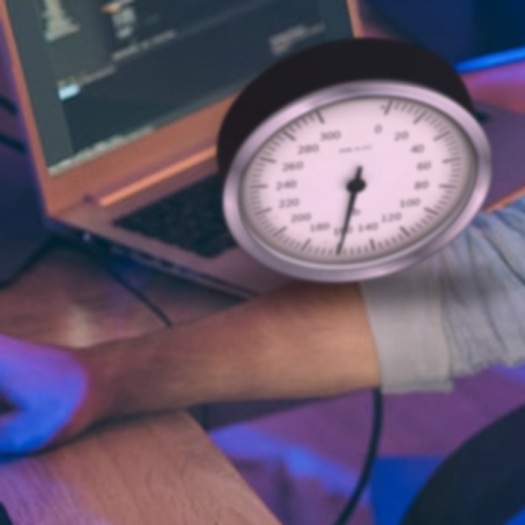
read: 160 lb
